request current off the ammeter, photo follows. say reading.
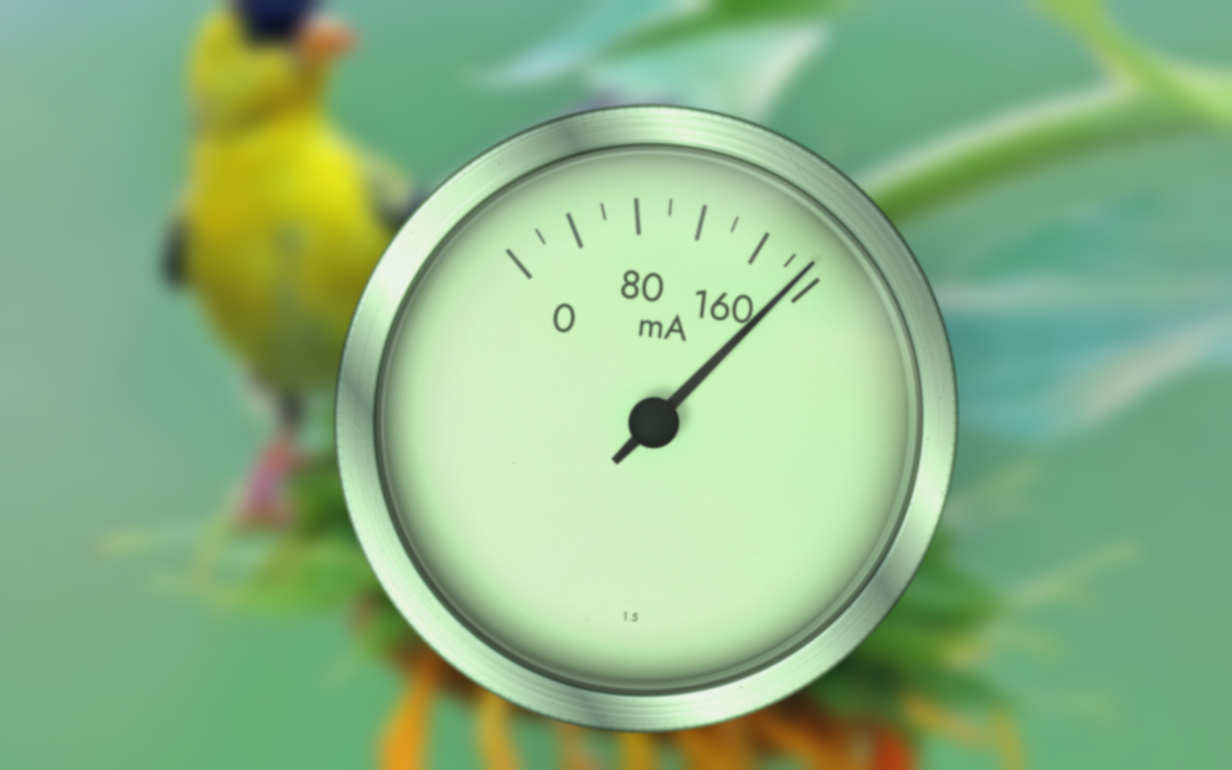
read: 190 mA
